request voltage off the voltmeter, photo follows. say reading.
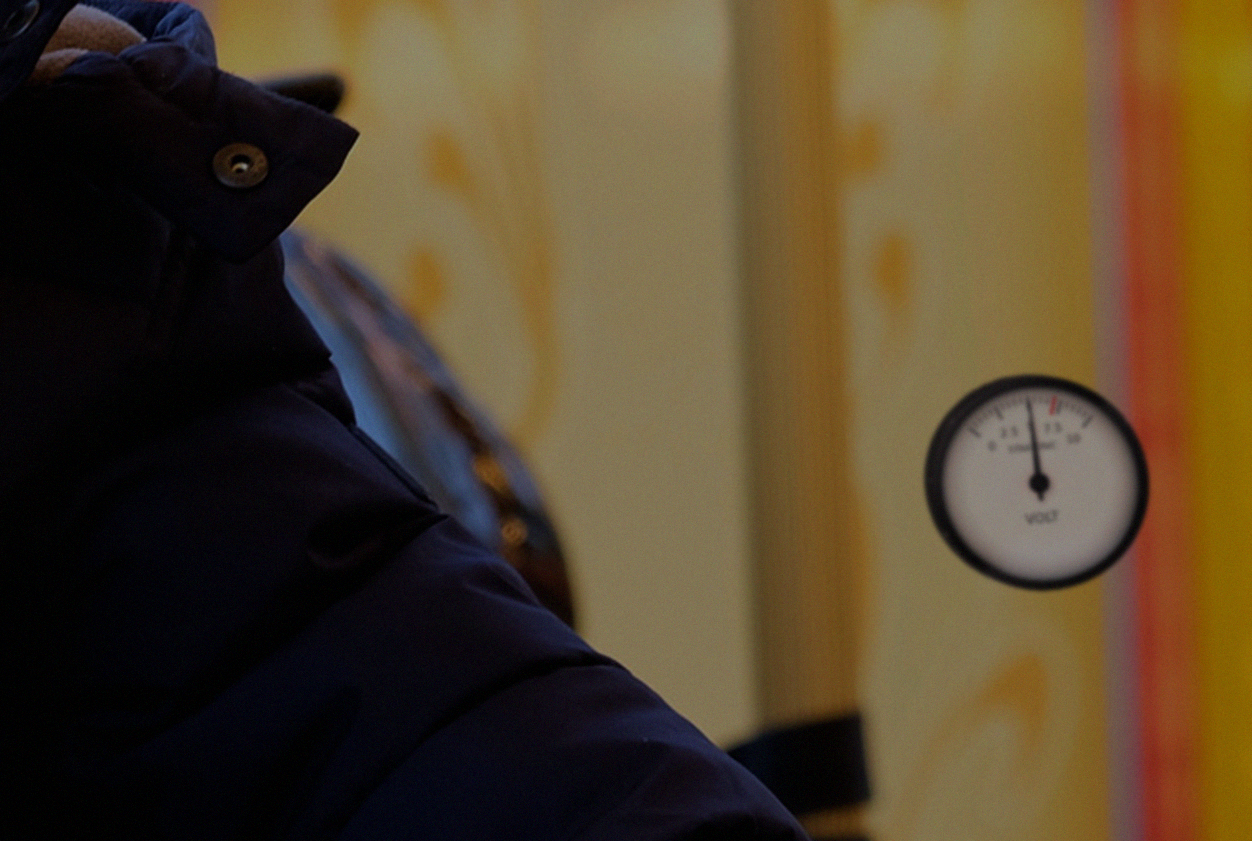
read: 5 V
